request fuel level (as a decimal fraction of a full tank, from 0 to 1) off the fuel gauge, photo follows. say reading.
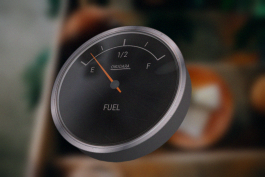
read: 0.125
